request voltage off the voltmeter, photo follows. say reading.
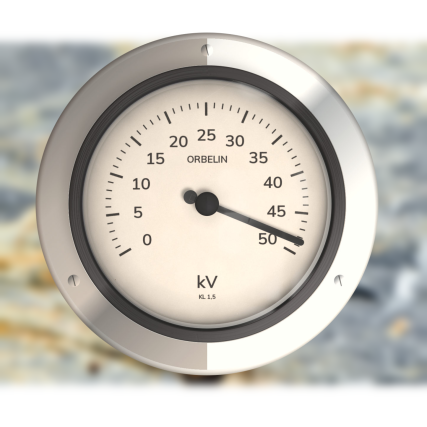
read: 48.5 kV
